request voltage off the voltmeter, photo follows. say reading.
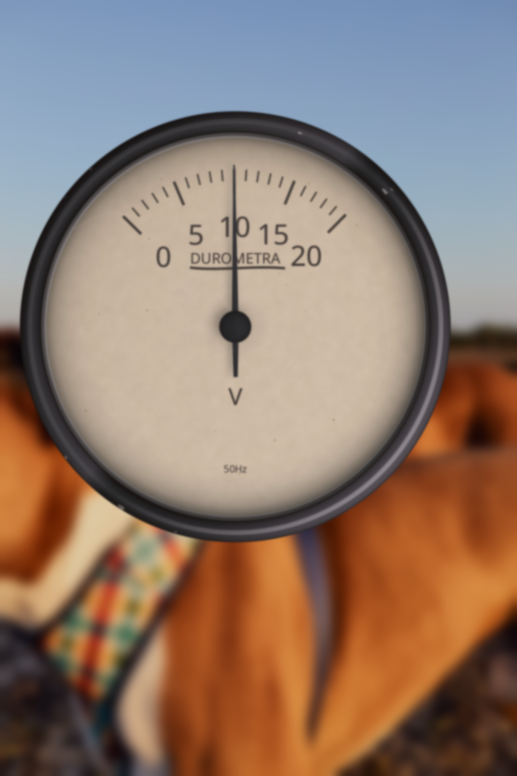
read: 10 V
